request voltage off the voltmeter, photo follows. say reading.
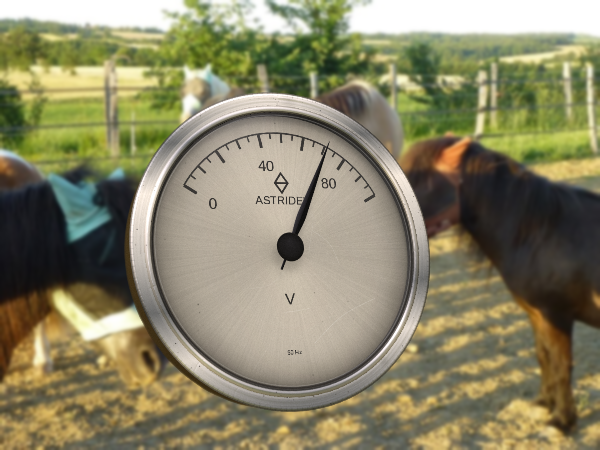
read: 70 V
